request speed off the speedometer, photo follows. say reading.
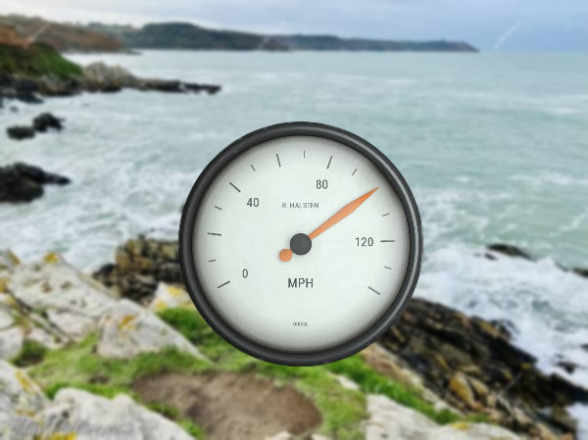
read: 100 mph
